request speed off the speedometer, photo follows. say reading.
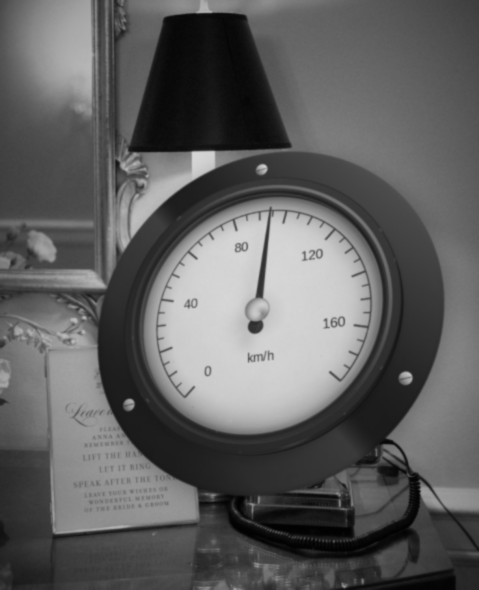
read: 95 km/h
